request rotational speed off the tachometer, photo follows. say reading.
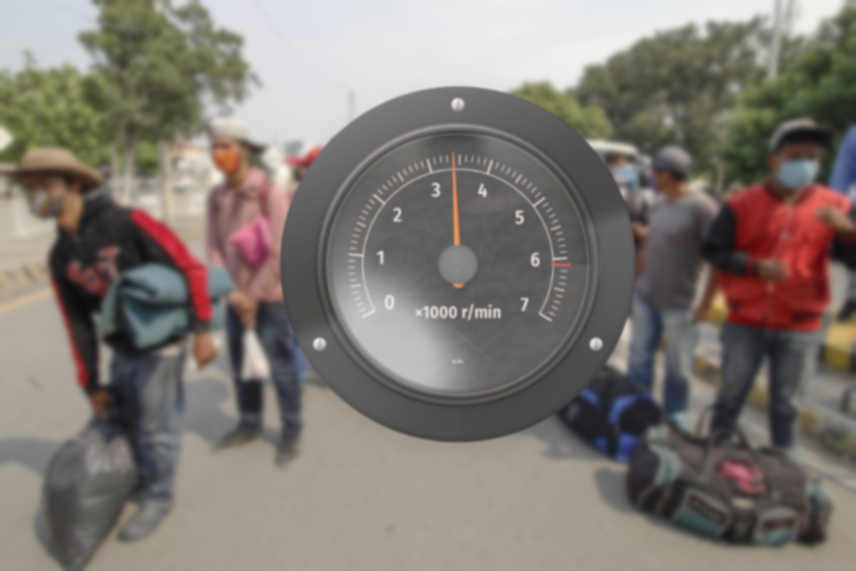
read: 3400 rpm
